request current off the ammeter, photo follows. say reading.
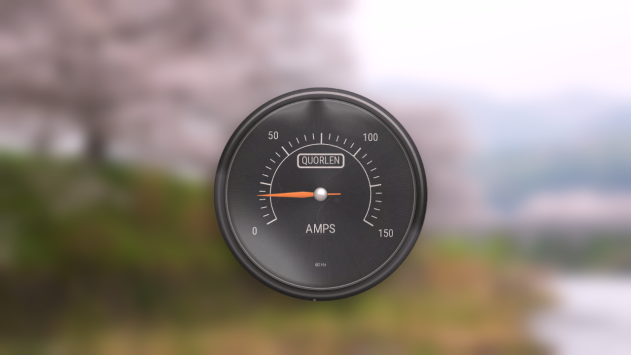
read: 17.5 A
